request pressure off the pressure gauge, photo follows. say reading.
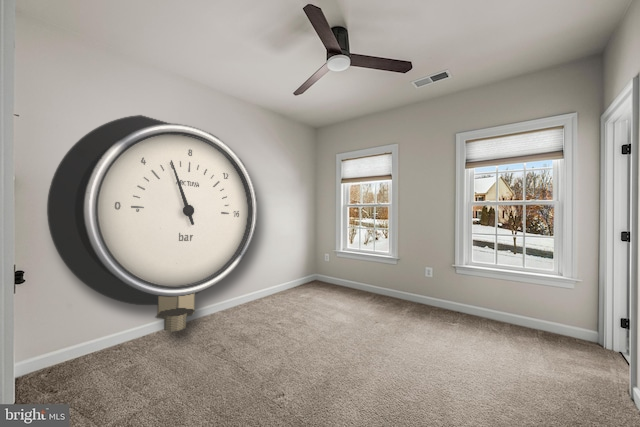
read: 6 bar
